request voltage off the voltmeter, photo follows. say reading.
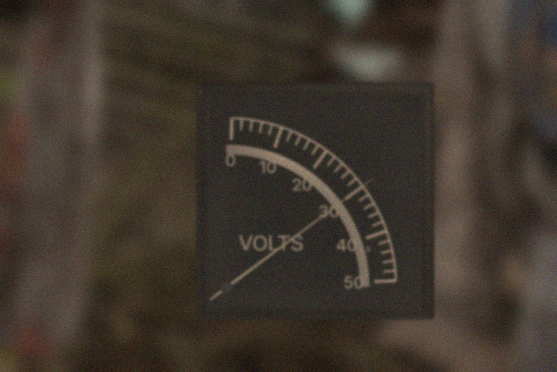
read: 30 V
